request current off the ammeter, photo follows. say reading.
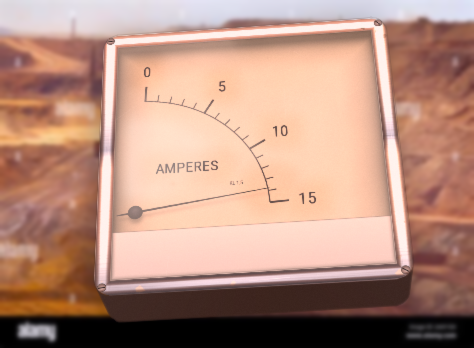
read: 14 A
